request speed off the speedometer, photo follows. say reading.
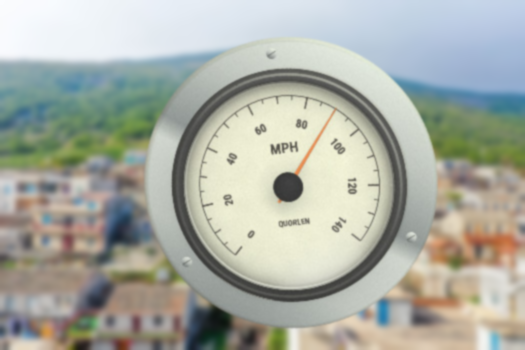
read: 90 mph
